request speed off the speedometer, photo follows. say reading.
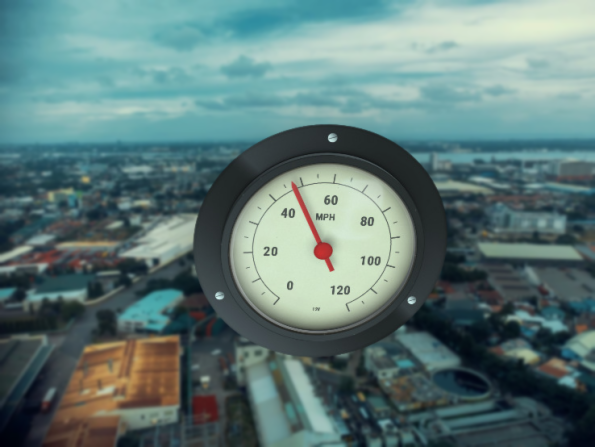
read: 47.5 mph
